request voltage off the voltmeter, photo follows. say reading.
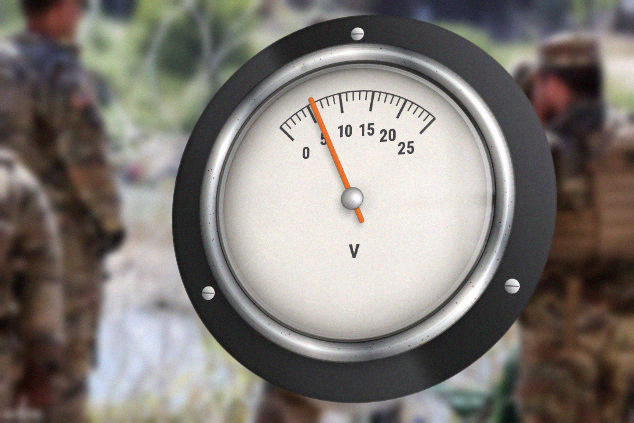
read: 6 V
